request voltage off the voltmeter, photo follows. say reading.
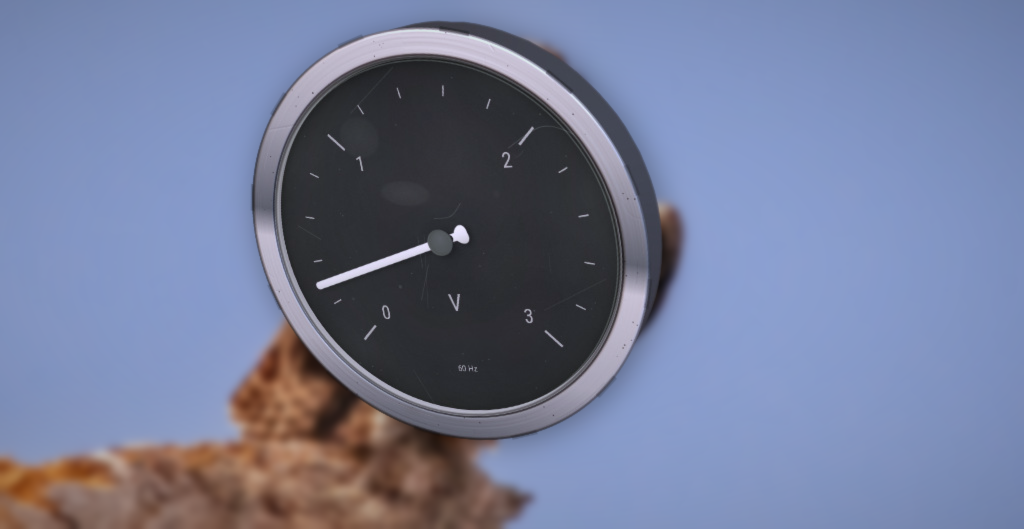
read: 0.3 V
